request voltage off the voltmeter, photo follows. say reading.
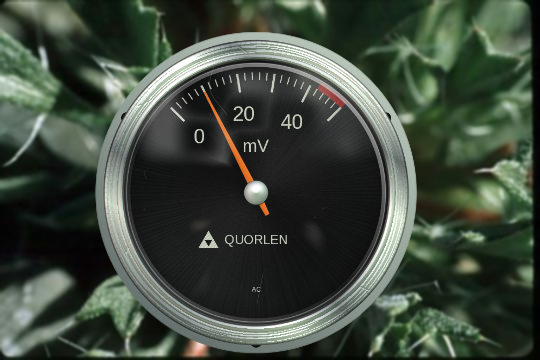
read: 10 mV
